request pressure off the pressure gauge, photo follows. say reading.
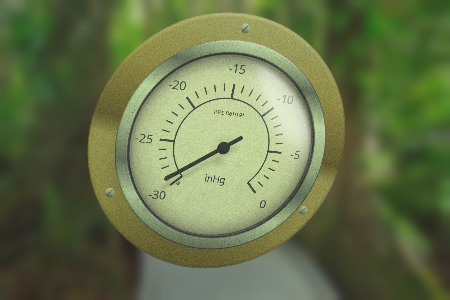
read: -29 inHg
